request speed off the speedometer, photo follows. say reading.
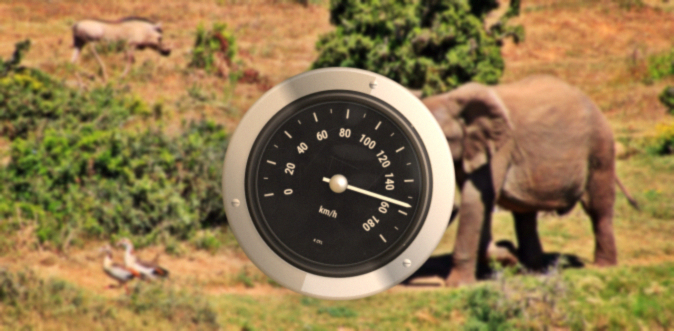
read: 155 km/h
